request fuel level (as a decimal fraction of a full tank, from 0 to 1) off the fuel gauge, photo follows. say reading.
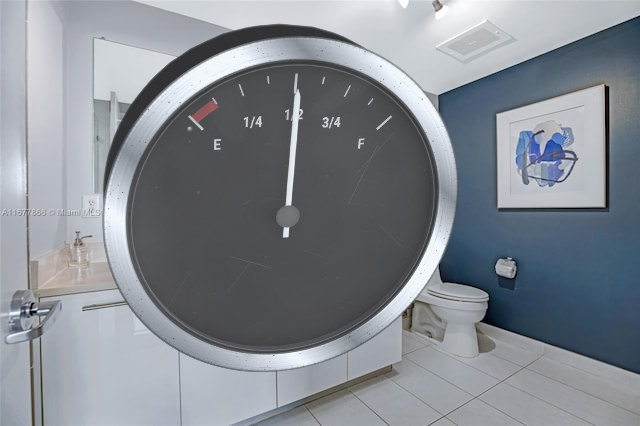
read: 0.5
